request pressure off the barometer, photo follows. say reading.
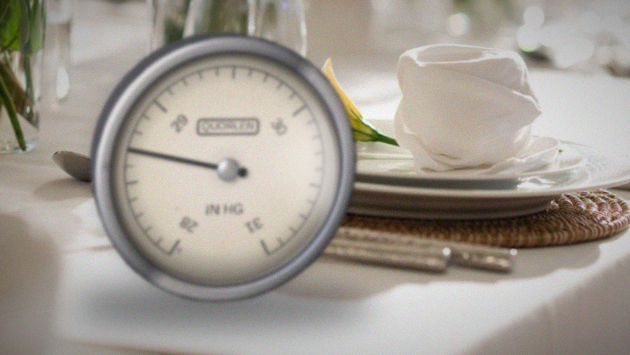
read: 28.7 inHg
